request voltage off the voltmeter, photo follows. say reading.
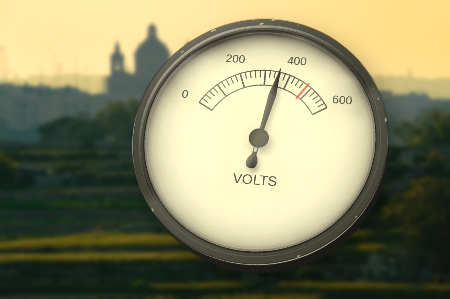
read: 360 V
